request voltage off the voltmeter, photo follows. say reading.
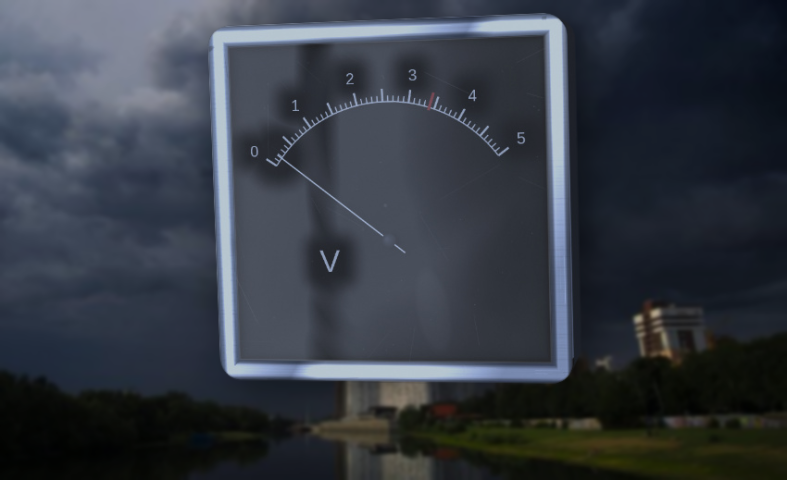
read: 0.2 V
